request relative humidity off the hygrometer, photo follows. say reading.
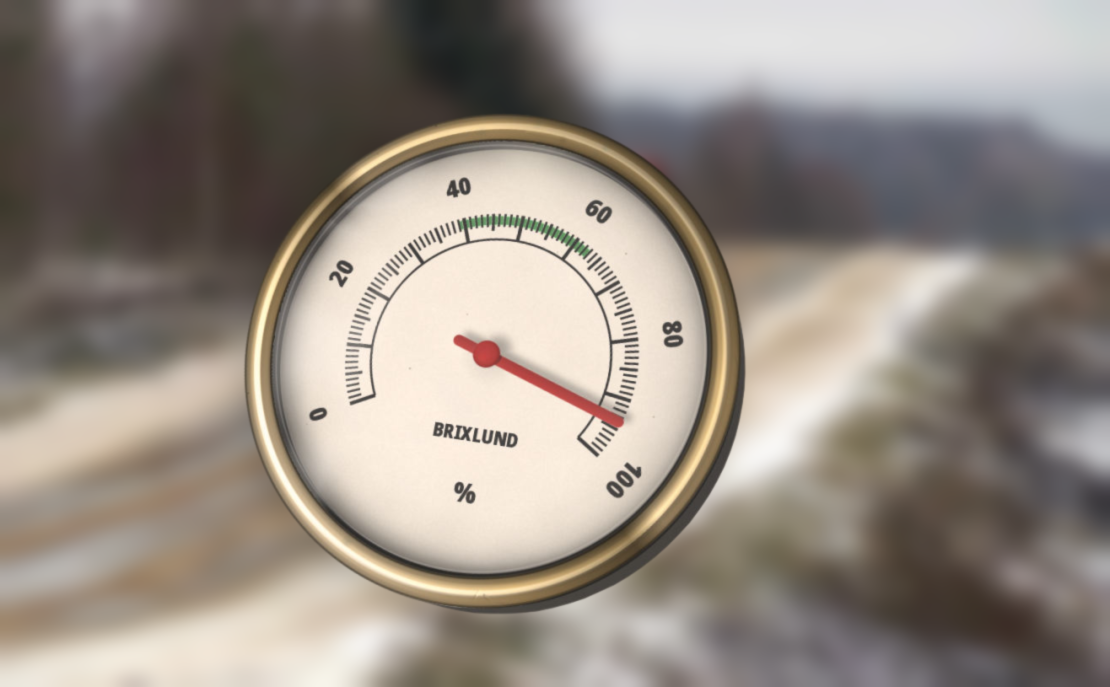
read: 94 %
